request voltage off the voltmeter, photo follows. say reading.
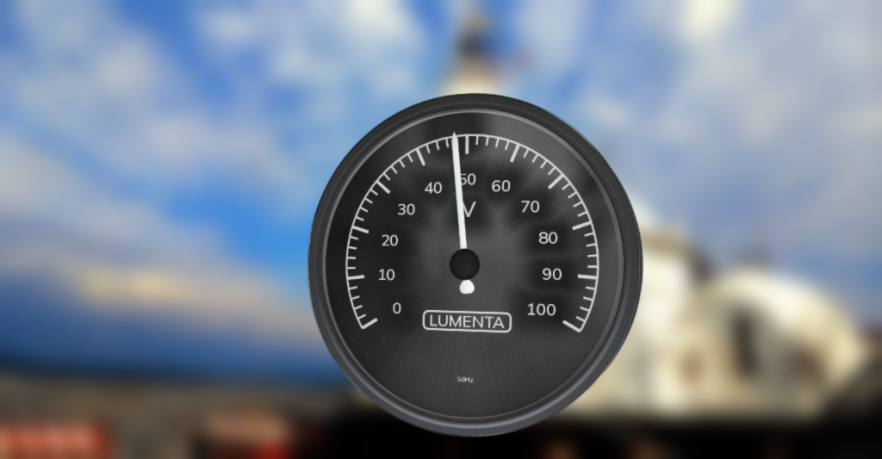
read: 48 V
